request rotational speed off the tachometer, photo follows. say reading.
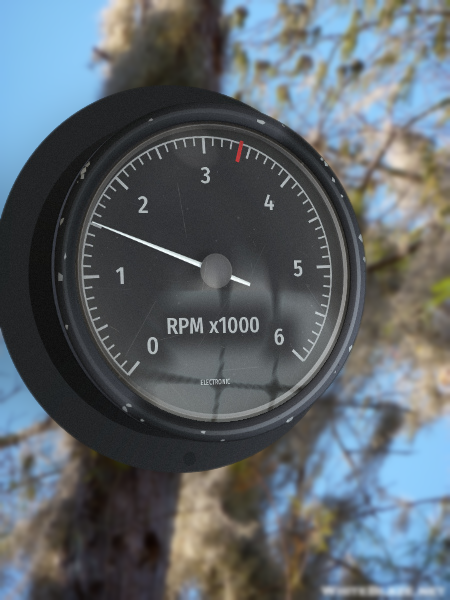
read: 1500 rpm
